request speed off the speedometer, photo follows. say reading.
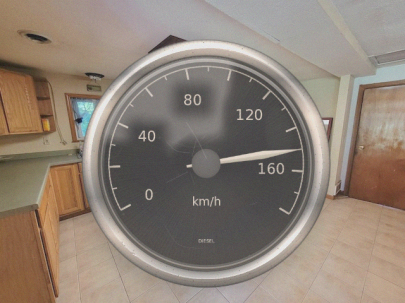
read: 150 km/h
